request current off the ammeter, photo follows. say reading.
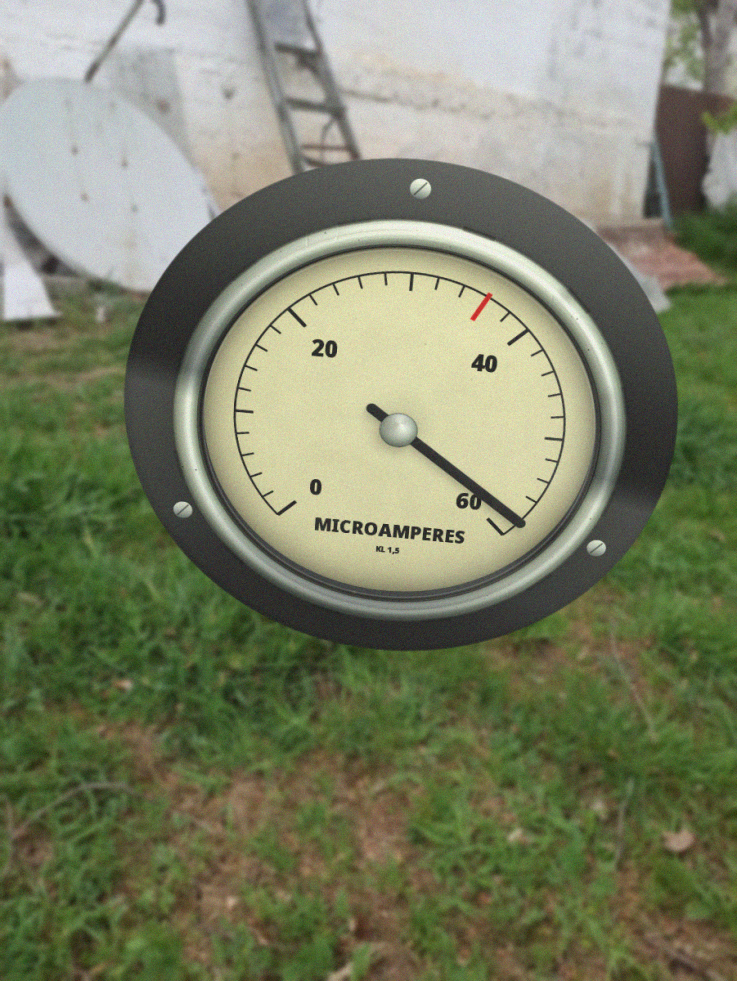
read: 58 µA
